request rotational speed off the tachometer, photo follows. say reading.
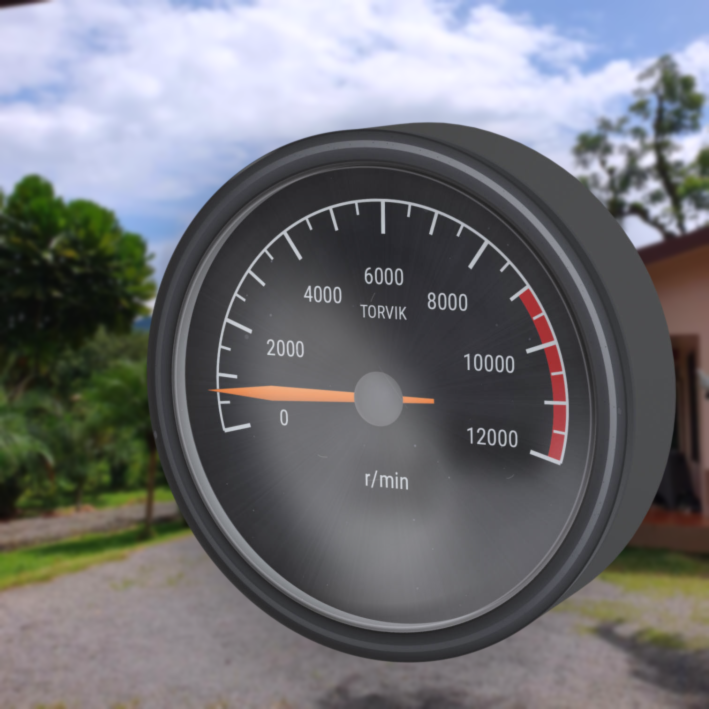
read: 750 rpm
